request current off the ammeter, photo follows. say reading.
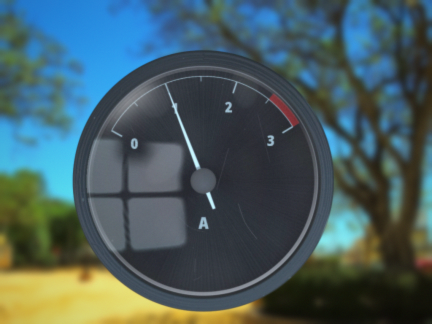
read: 1 A
